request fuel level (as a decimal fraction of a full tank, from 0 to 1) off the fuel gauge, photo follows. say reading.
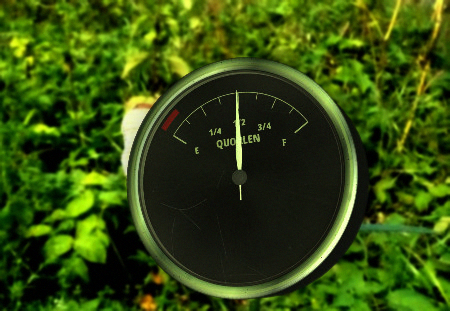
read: 0.5
